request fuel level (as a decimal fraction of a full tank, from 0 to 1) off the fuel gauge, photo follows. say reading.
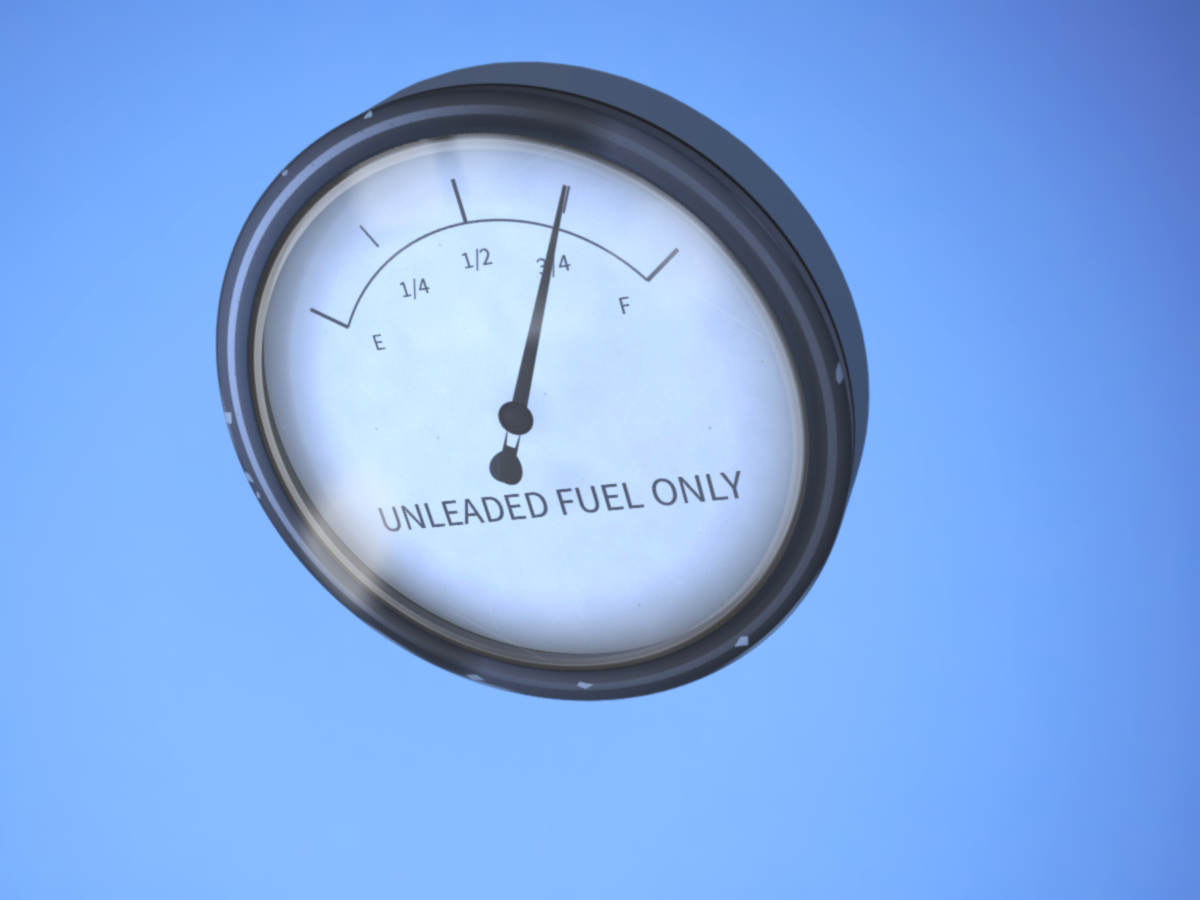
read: 0.75
